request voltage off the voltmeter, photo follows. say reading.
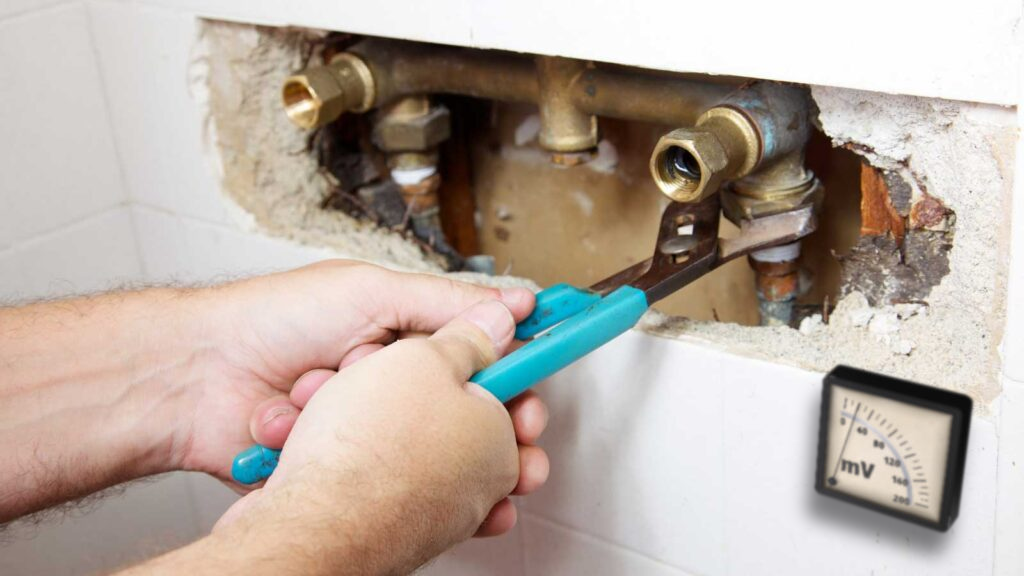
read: 20 mV
